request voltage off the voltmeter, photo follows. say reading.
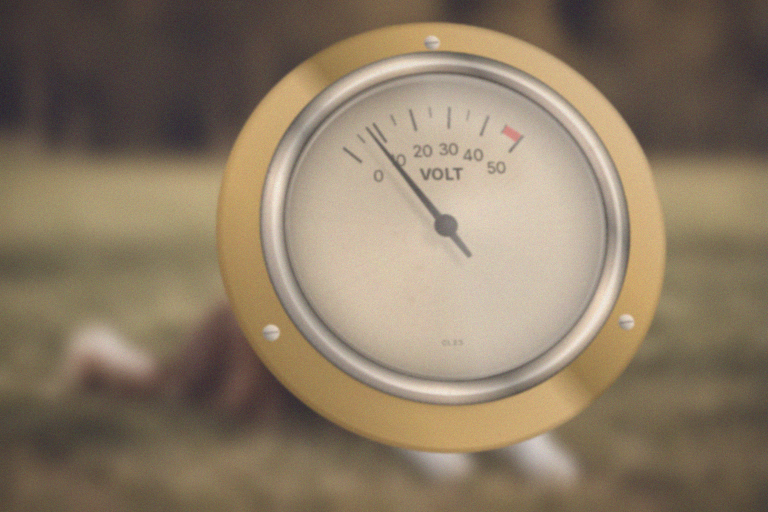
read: 7.5 V
